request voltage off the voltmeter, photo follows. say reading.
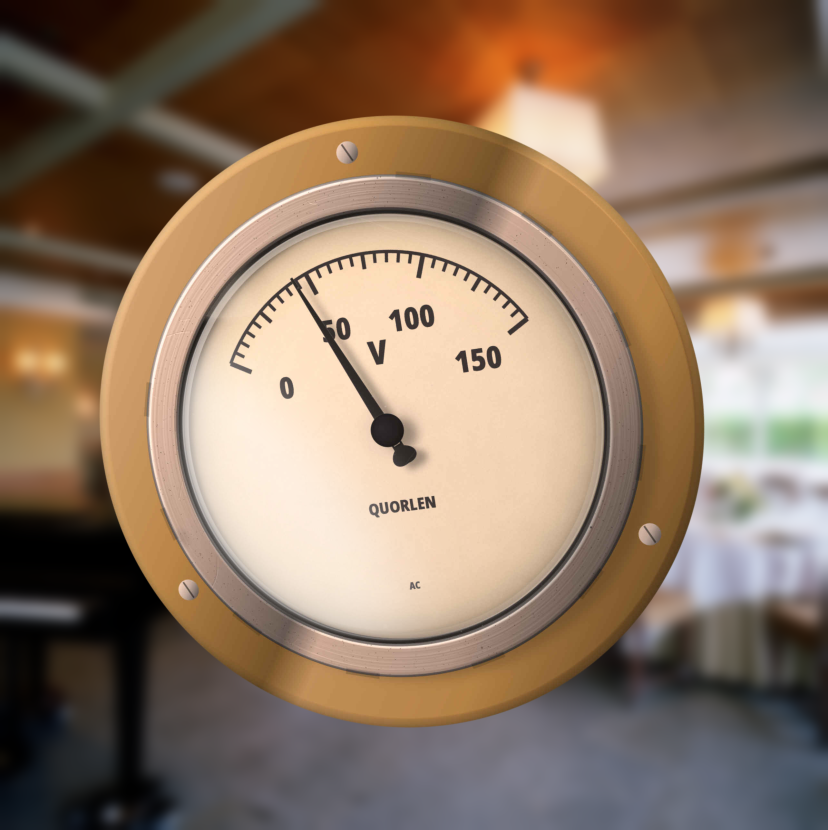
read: 45 V
